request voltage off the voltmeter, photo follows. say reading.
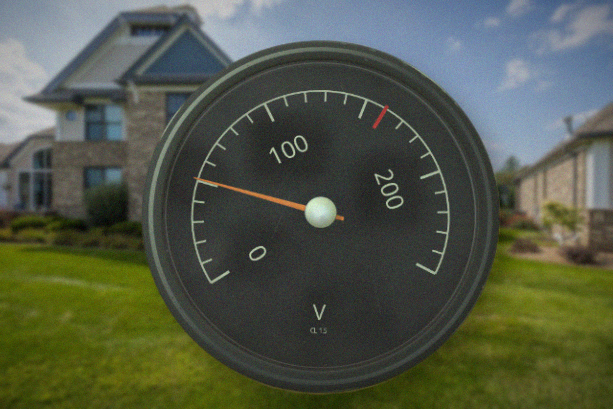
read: 50 V
